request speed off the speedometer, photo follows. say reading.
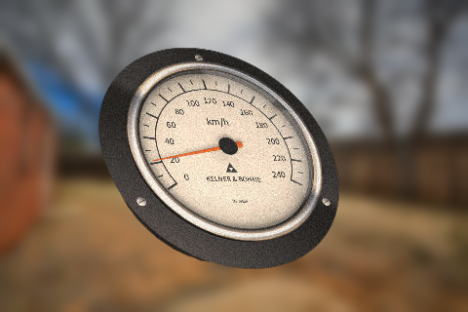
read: 20 km/h
